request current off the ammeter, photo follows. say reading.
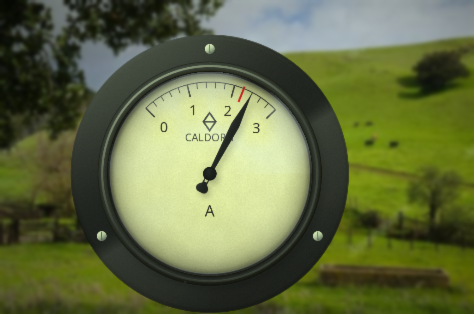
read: 2.4 A
